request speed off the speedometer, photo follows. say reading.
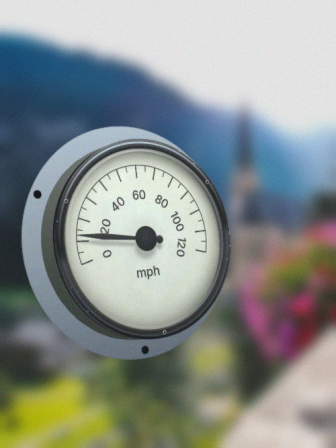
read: 12.5 mph
